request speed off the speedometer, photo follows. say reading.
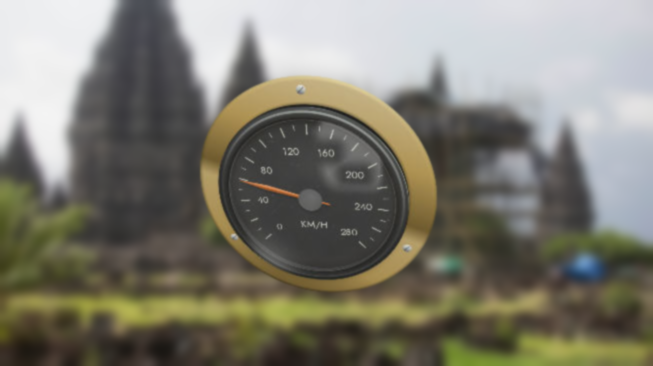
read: 60 km/h
